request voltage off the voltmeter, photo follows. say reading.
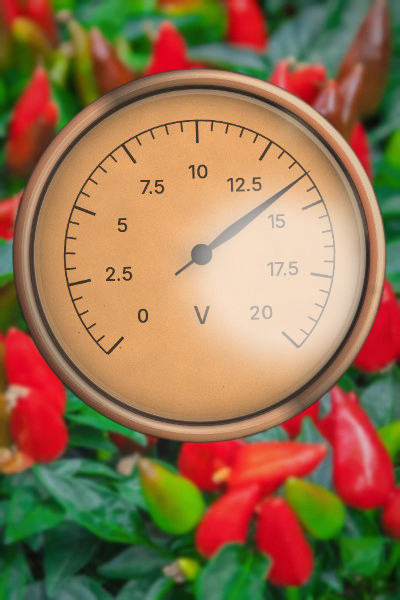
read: 14 V
